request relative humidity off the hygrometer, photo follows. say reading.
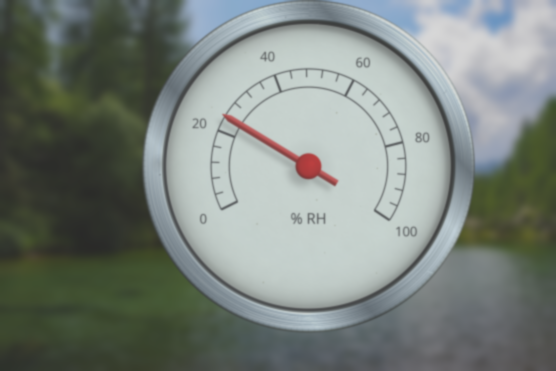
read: 24 %
